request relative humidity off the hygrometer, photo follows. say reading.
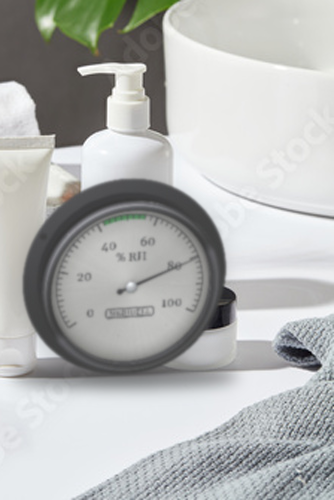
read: 80 %
